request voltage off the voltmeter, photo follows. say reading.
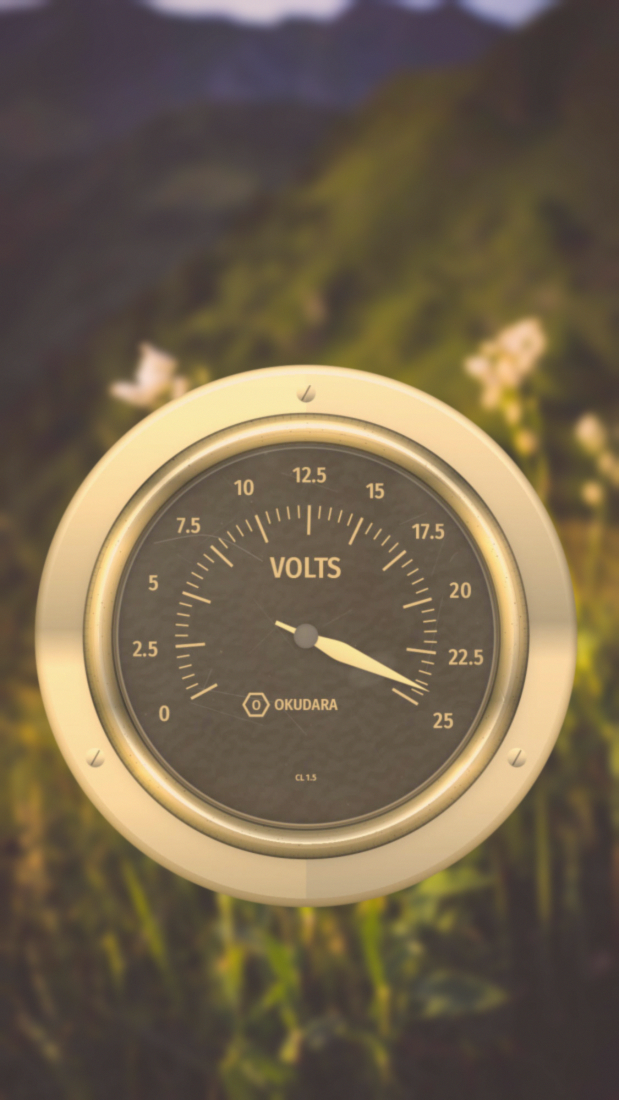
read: 24.25 V
